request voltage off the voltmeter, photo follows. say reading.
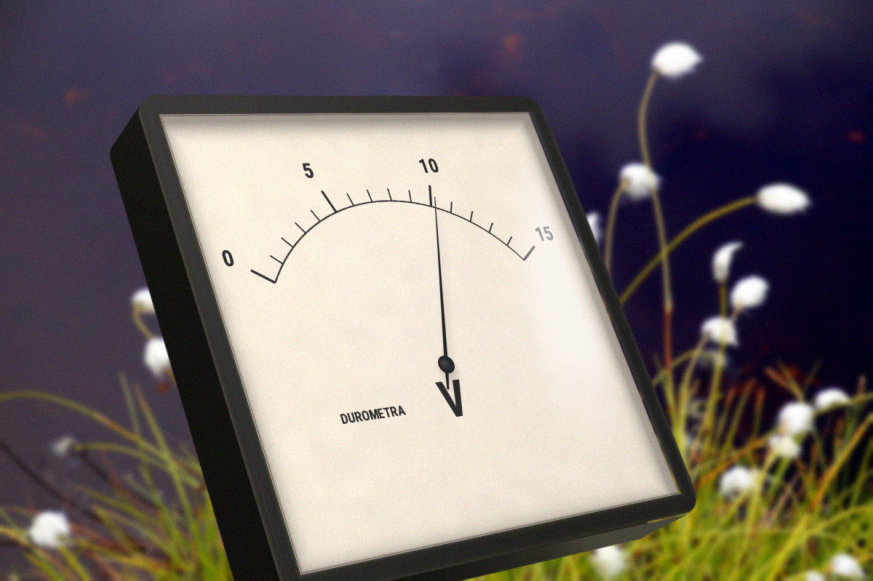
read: 10 V
